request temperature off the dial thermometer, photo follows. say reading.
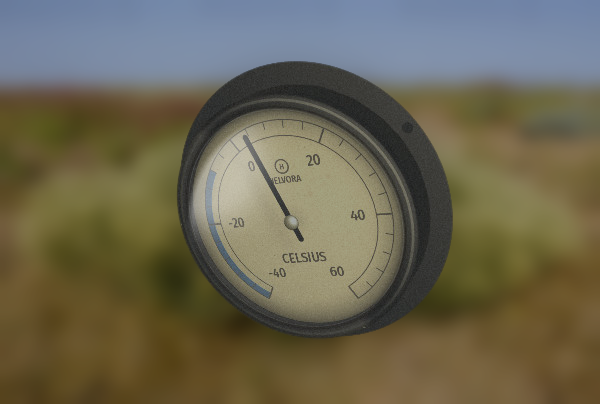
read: 4 °C
